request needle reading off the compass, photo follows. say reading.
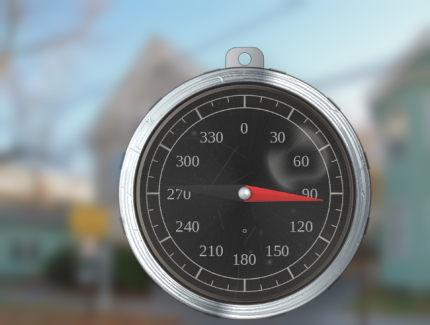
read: 95 °
